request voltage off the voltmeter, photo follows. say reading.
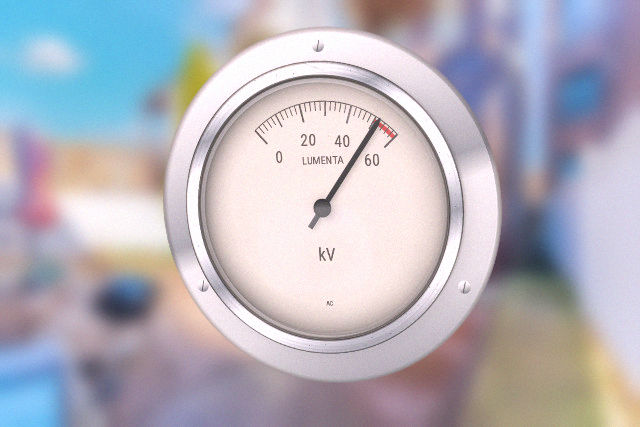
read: 52 kV
